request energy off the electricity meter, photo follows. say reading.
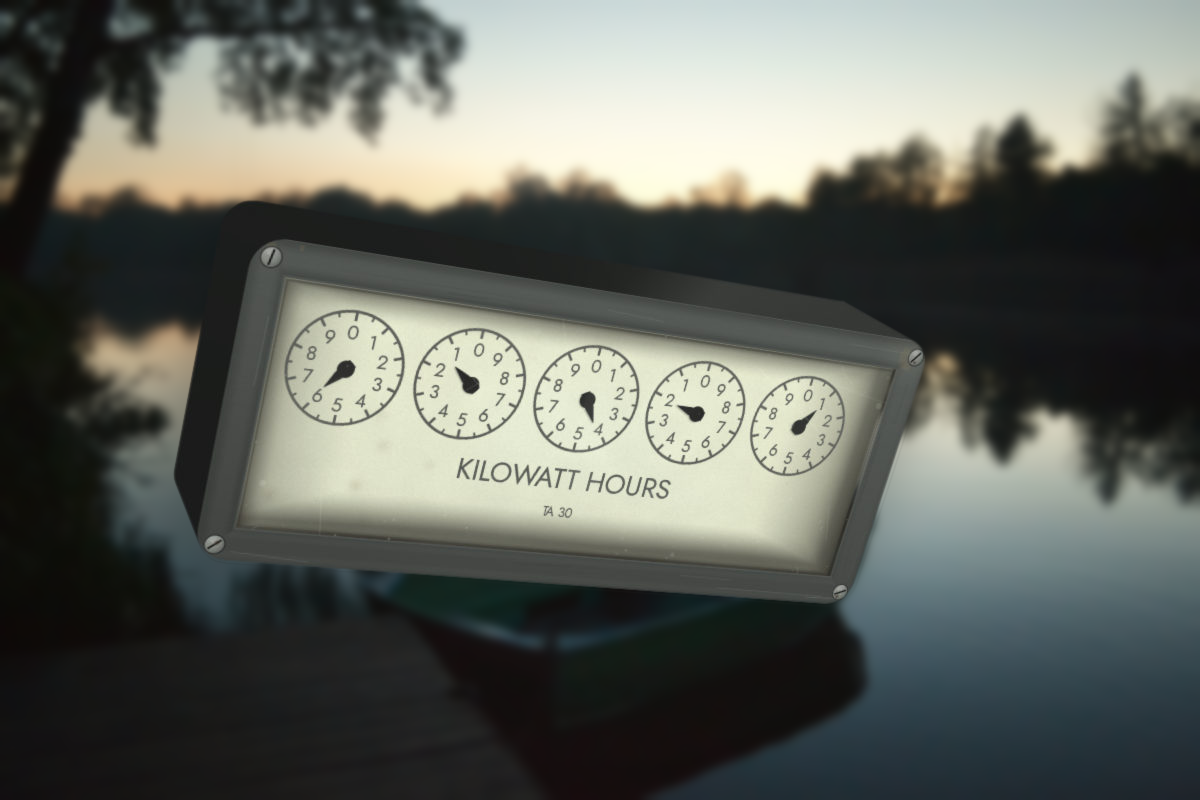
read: 61421 kWh
